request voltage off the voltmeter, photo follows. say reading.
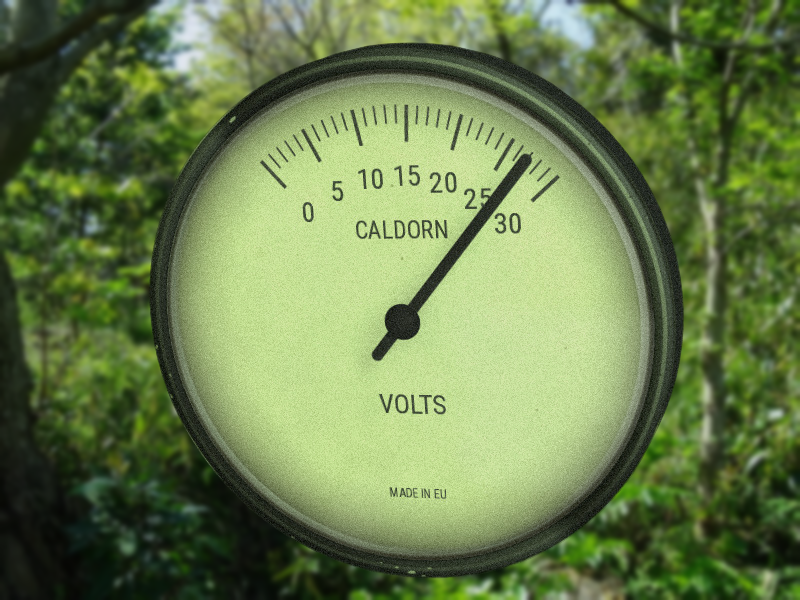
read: 27 V
